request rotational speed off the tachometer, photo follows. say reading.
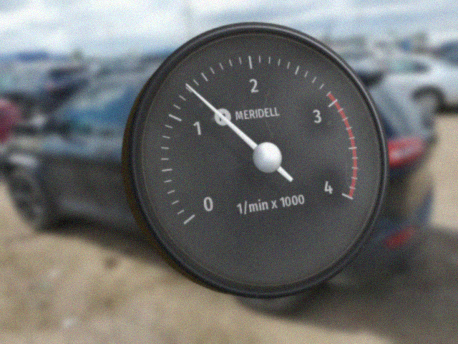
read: 1300 rpm
